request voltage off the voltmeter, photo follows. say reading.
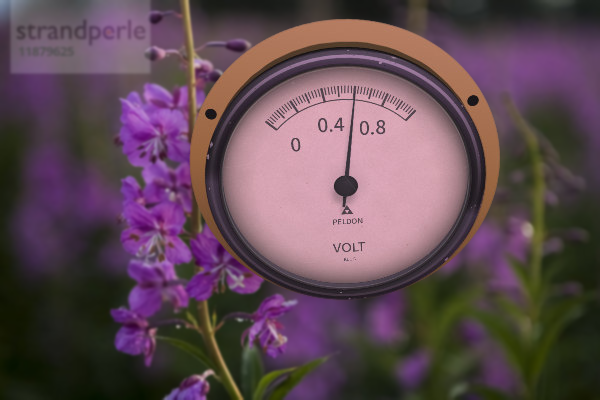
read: 0.6 V
